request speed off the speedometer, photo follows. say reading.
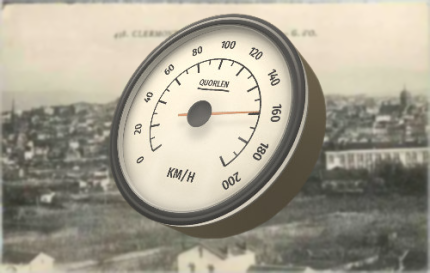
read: 160 km/h
